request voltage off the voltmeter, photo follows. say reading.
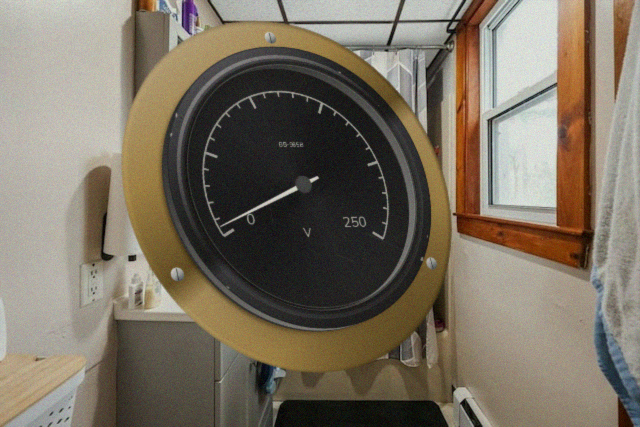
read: 5 V
